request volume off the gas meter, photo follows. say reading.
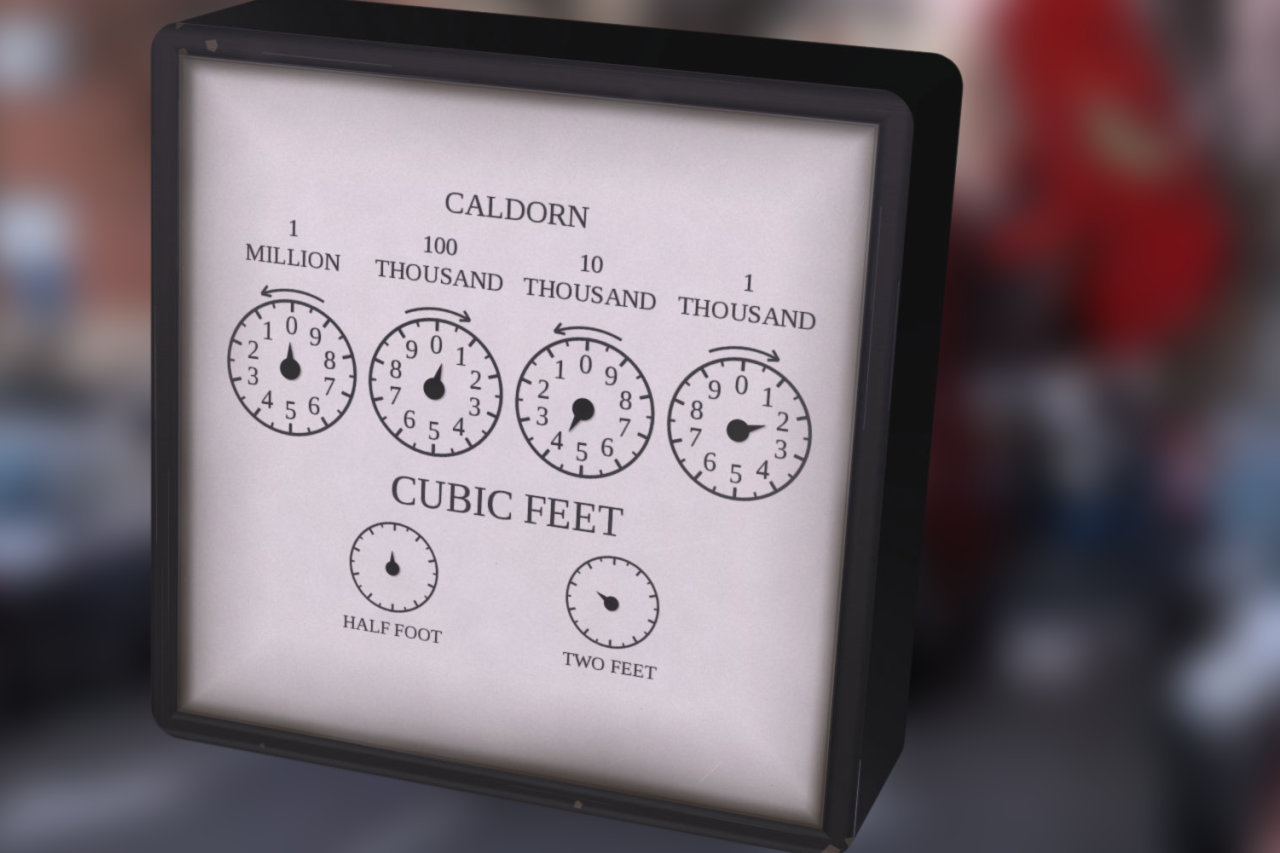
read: 4200 ft³
